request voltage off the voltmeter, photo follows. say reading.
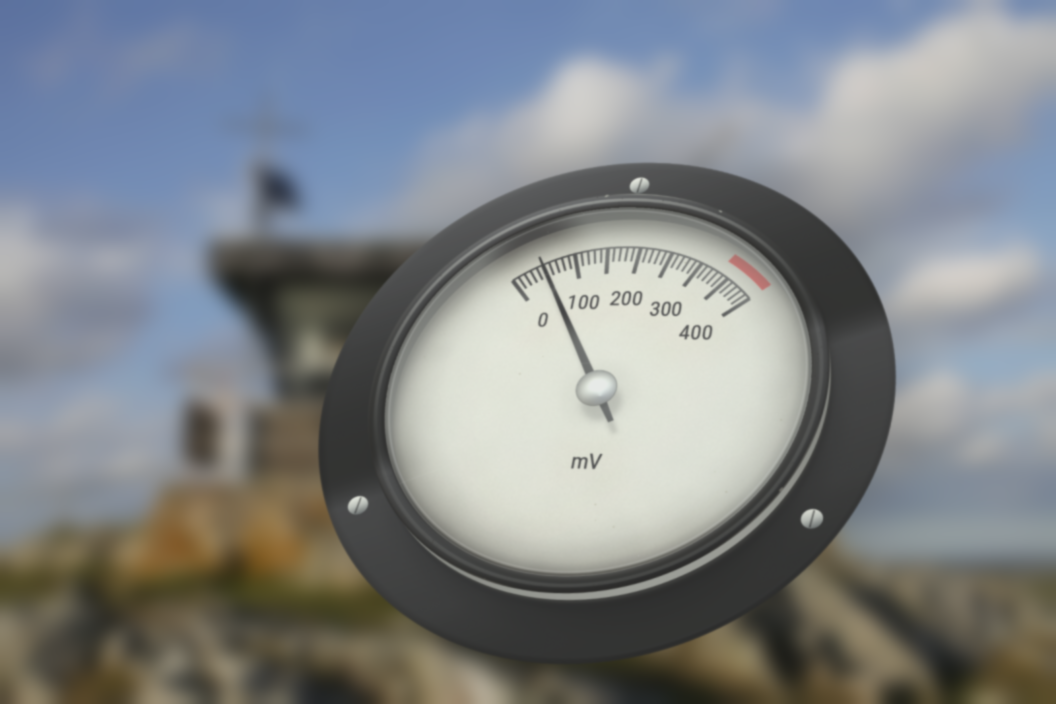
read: 50 mV
